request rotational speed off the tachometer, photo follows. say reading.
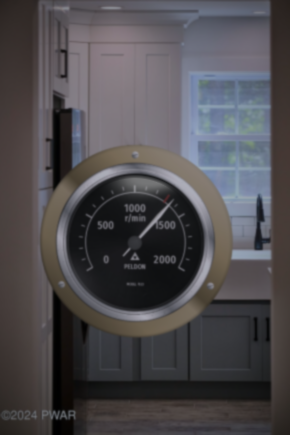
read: 1350 rpm
